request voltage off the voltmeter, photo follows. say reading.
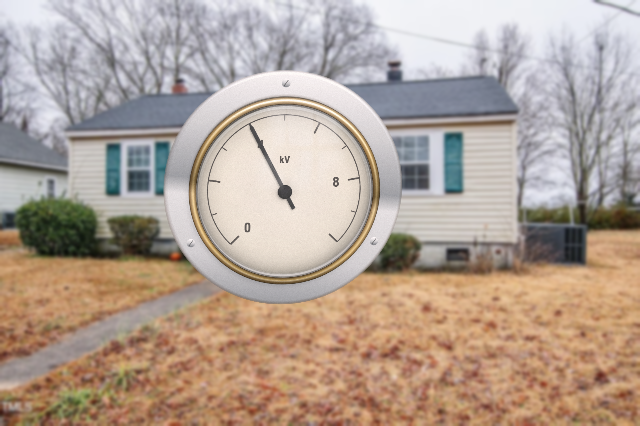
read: 4 kV
